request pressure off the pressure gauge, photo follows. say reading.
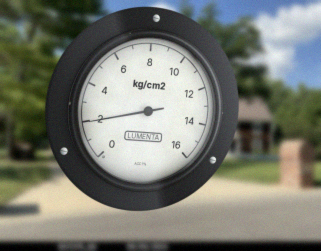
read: 2 kg/cm²
